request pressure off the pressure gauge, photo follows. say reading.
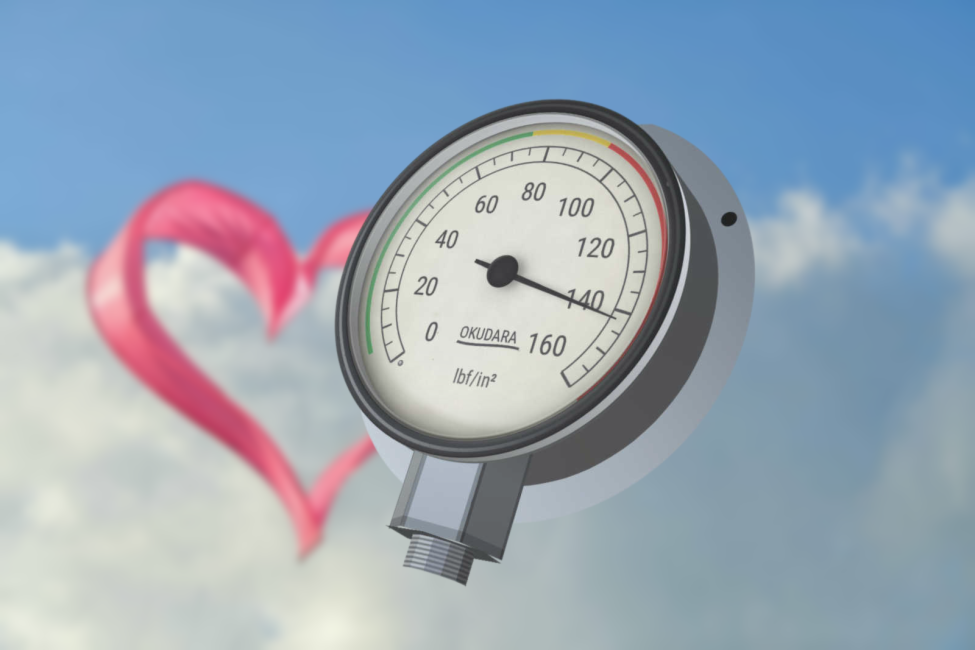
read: 142.5 psi
